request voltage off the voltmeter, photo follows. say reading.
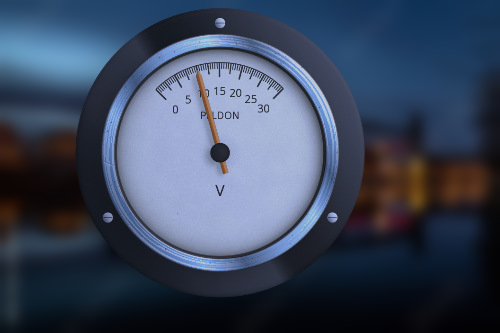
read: 10 V
